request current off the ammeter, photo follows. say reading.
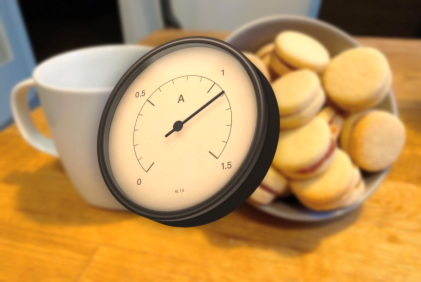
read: 1.1 A
